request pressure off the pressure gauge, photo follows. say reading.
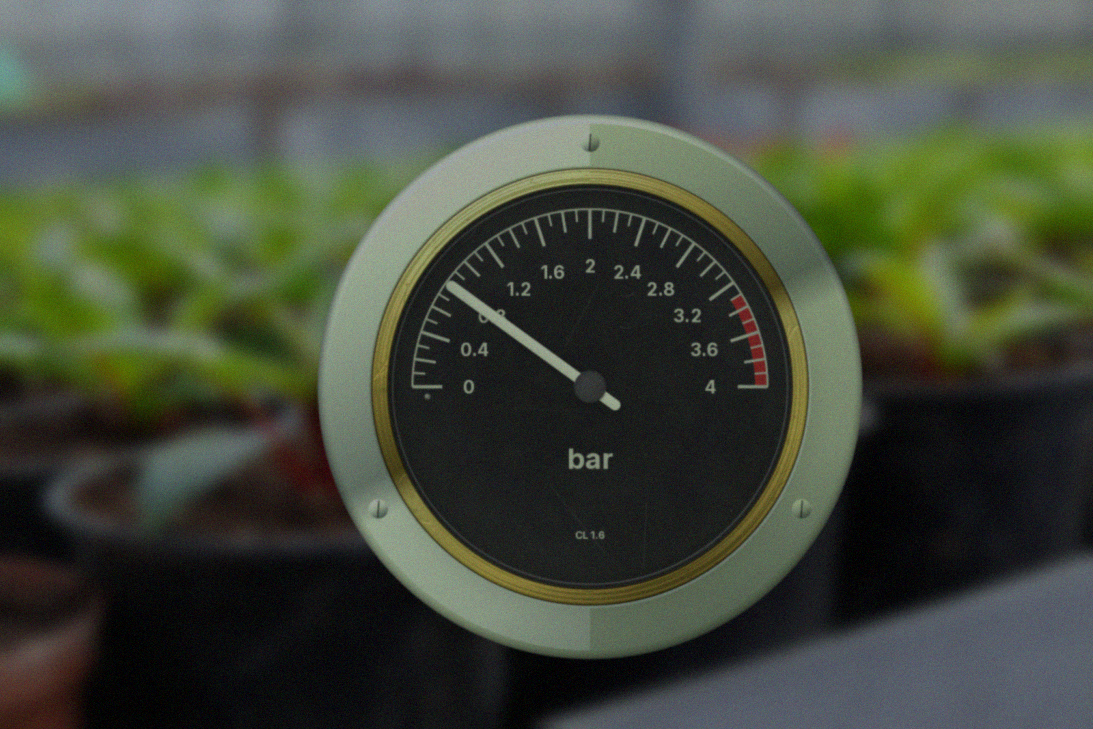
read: 0.8 bar
